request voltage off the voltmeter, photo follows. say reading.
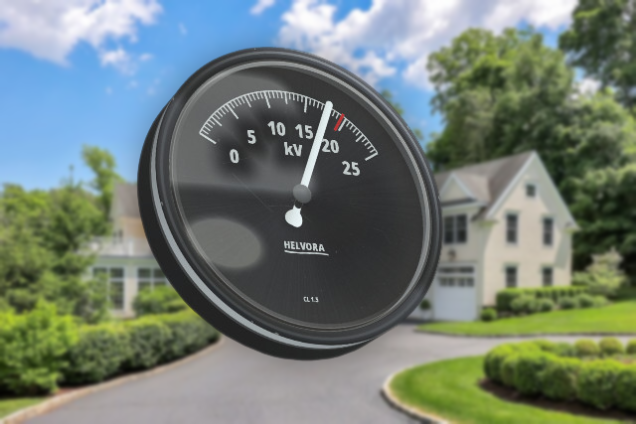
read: 17.5 kV
